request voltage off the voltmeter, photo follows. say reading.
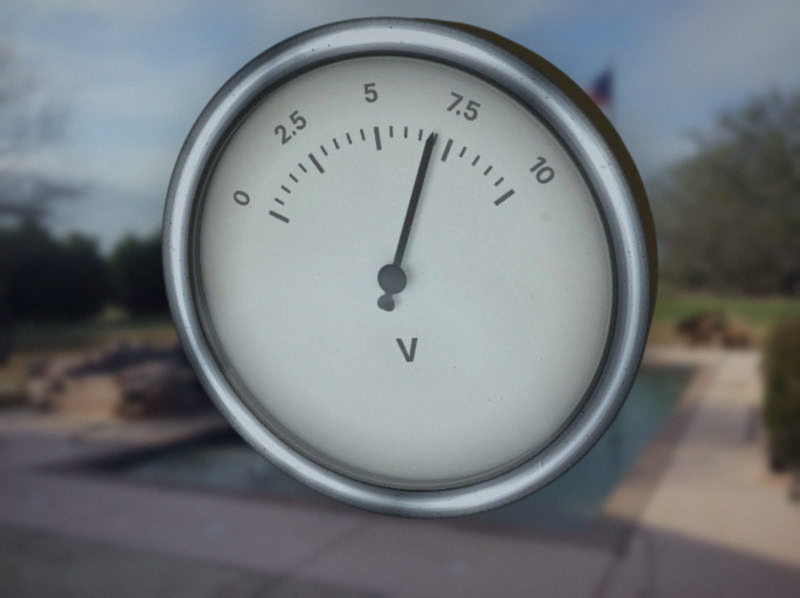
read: 7 V
